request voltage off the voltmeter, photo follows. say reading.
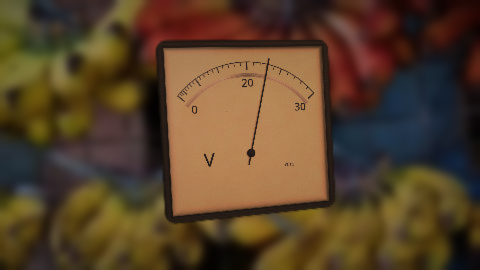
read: 23 V
